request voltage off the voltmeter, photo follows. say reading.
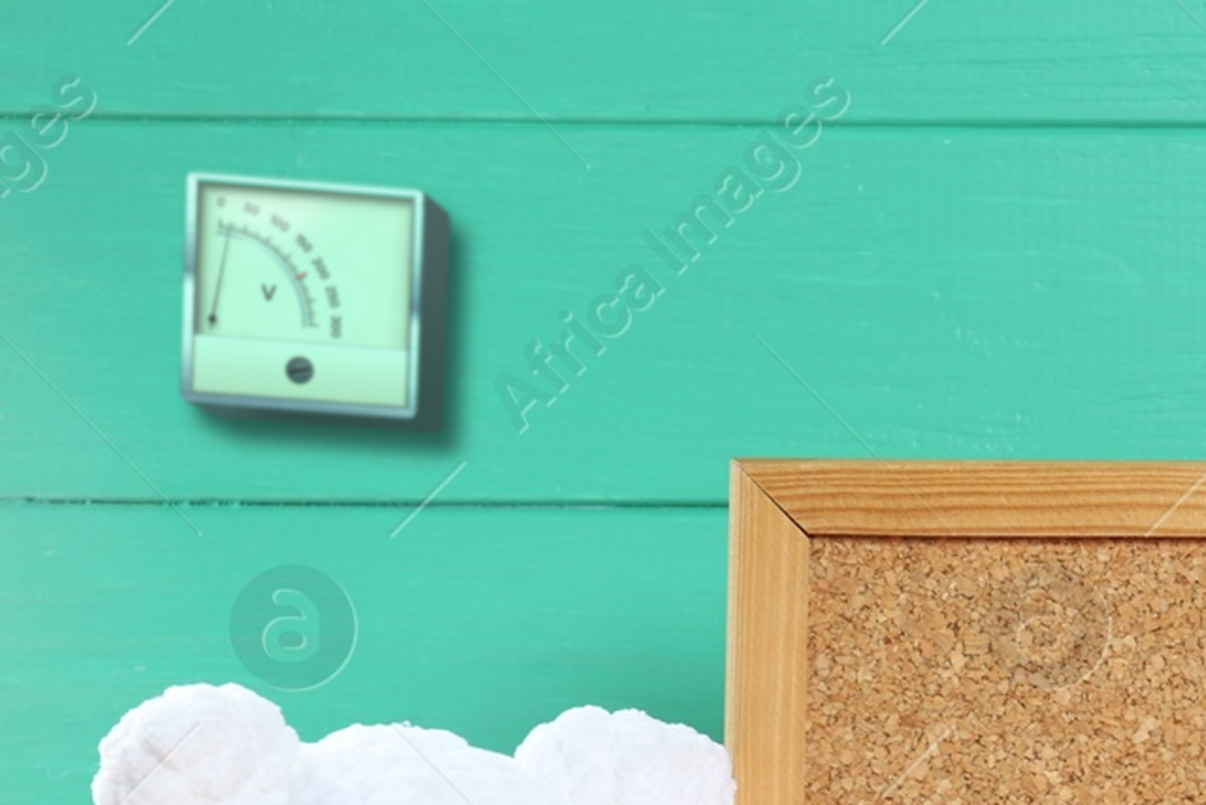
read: 25 V
